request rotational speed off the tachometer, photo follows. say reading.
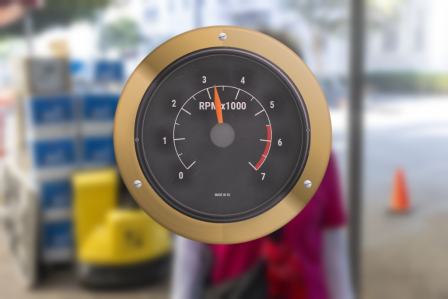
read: 3250 rpm
